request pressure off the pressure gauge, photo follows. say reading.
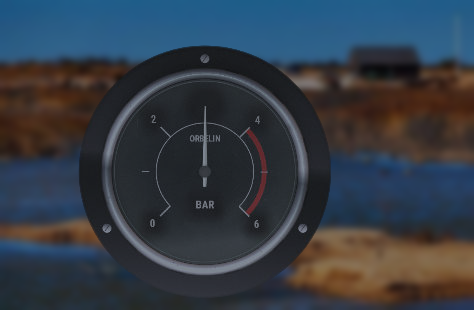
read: 3 bar
